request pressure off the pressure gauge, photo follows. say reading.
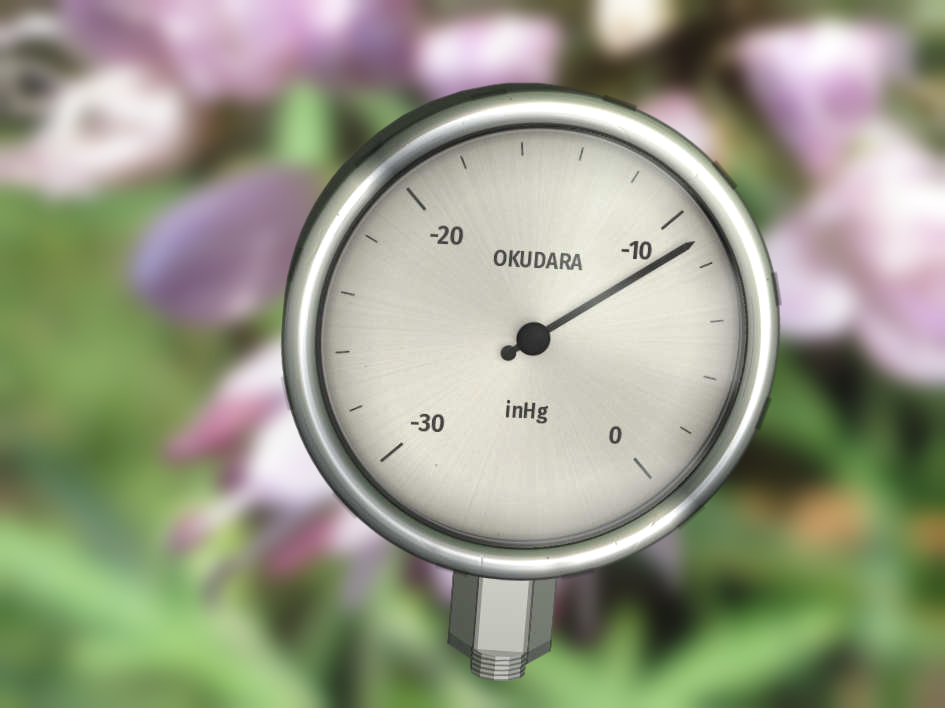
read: -9 inHg
